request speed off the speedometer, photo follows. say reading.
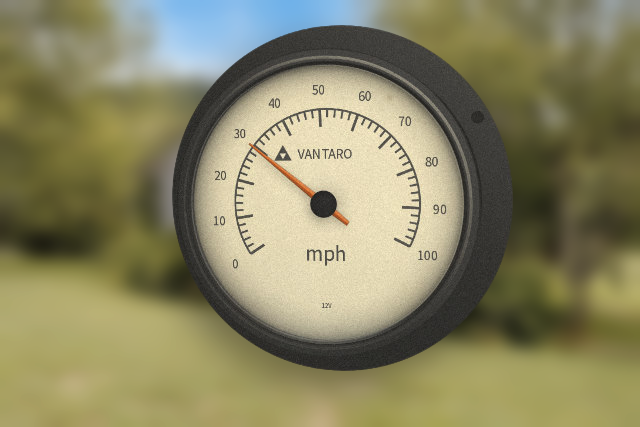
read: 30 mph
